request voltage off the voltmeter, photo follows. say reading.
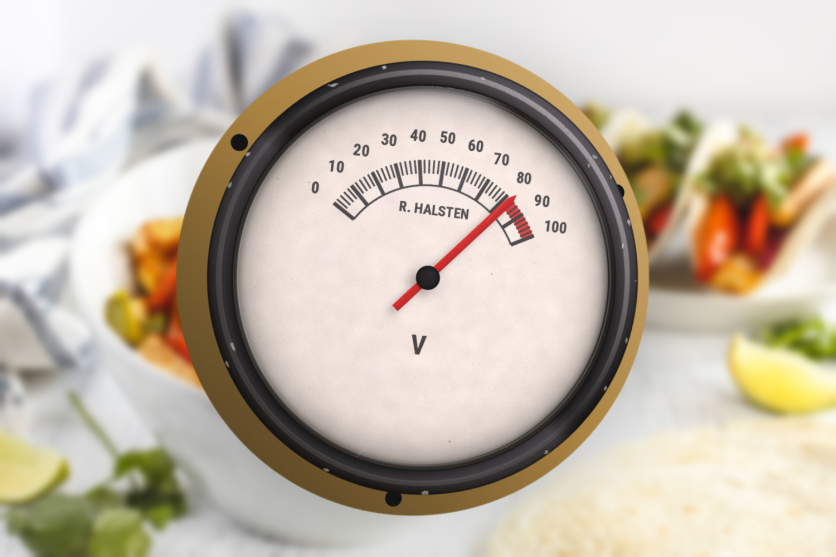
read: 82 V
